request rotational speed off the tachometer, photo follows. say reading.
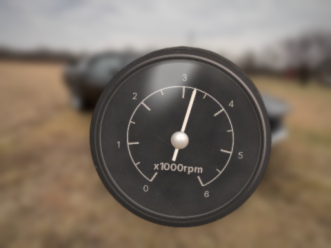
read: 3250 rpm
